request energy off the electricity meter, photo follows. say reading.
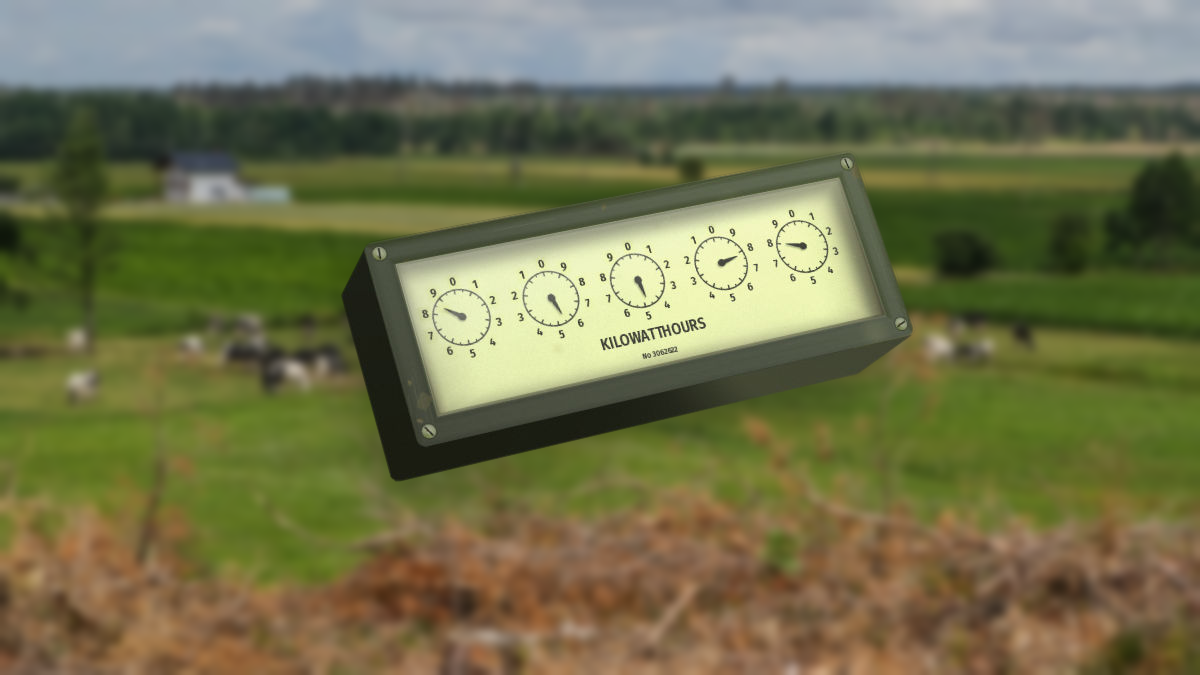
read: 85478 kWh
